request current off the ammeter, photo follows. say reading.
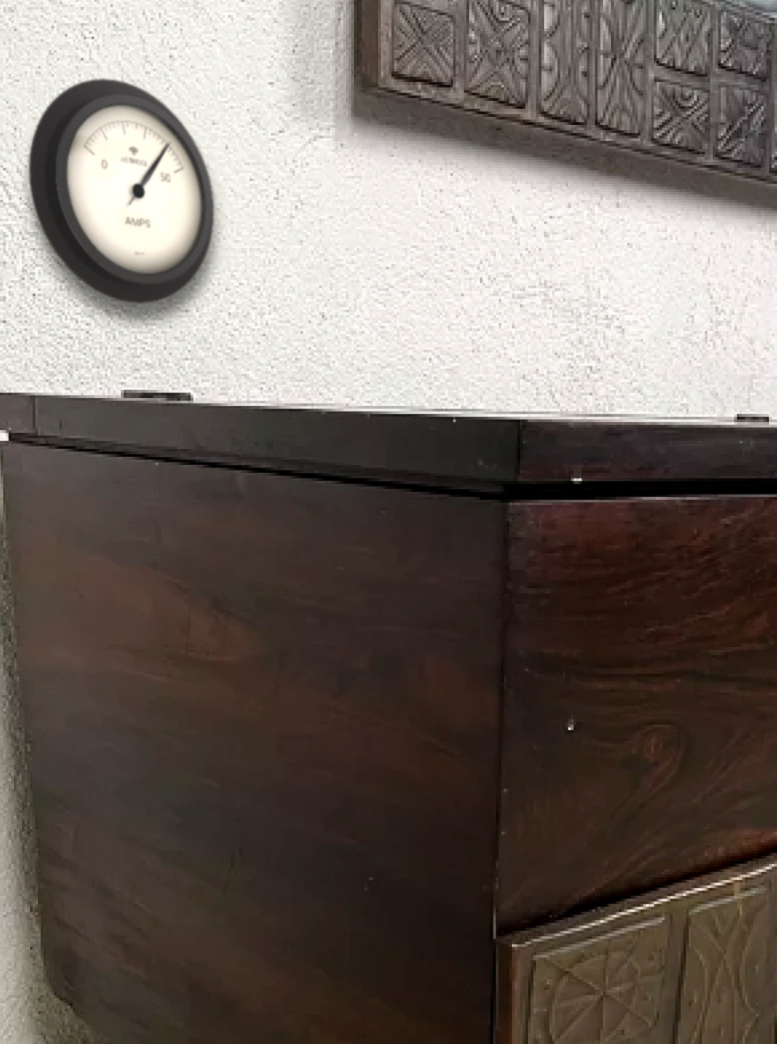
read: 40 A
